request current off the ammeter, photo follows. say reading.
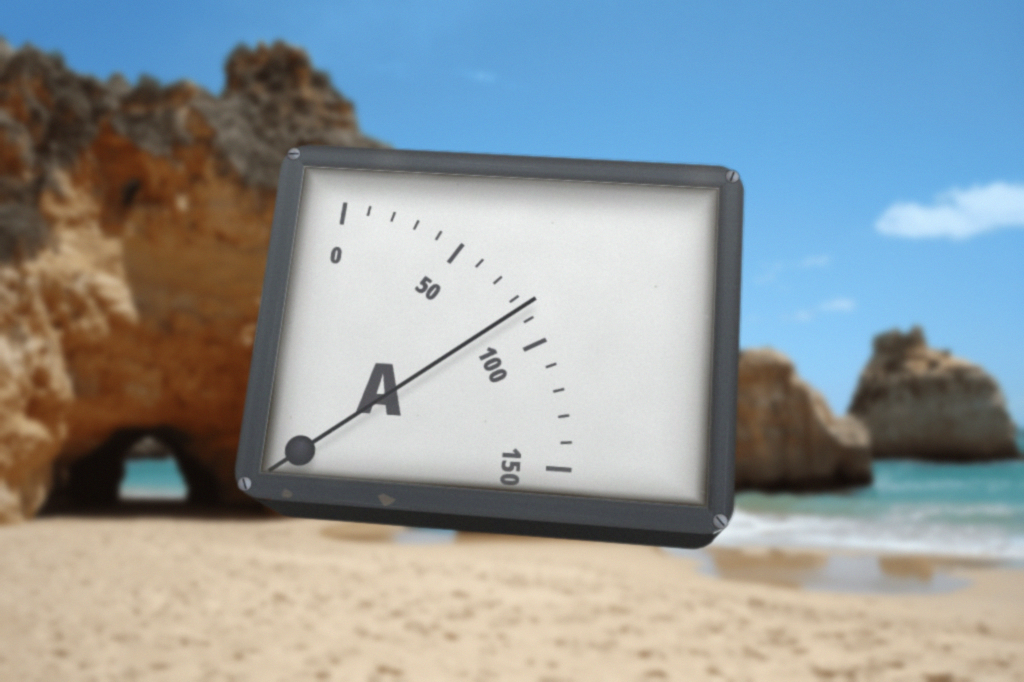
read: 85 A
